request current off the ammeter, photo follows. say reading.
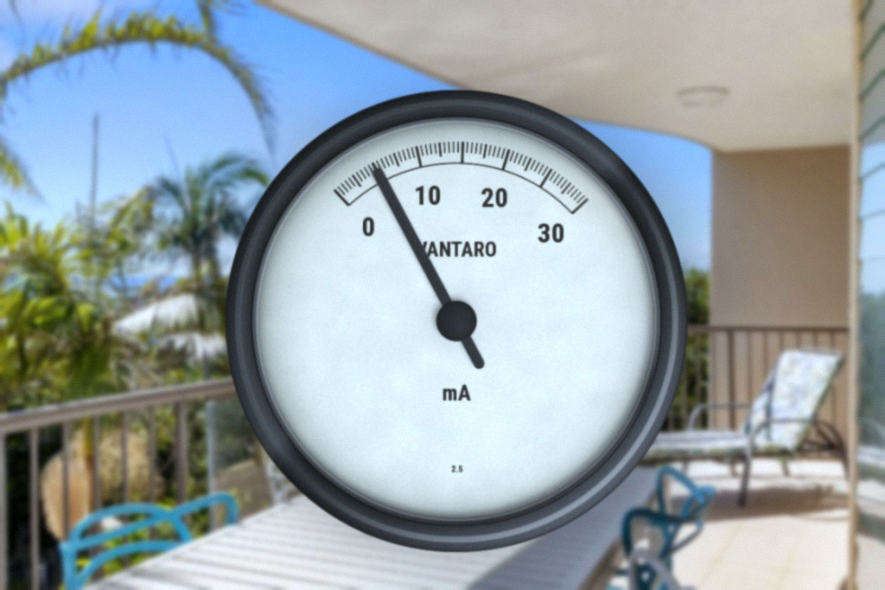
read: 5 mA
